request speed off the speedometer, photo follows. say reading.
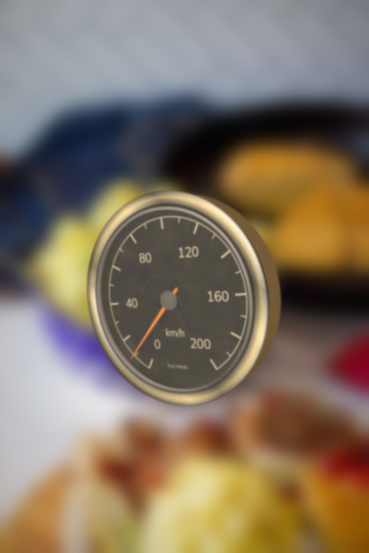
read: 10 km/h
